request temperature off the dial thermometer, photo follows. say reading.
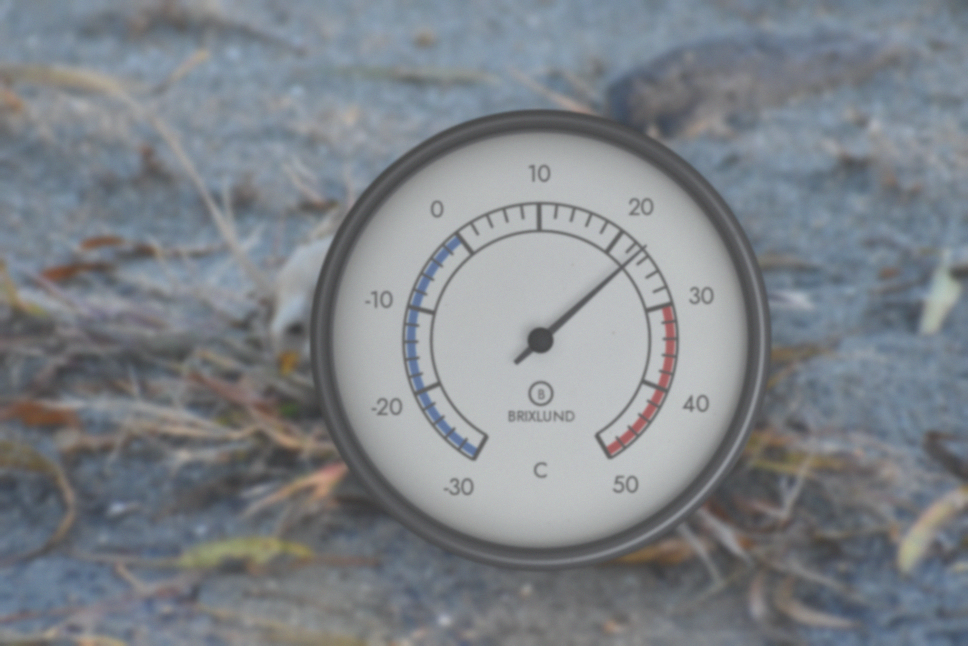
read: 23 °C
